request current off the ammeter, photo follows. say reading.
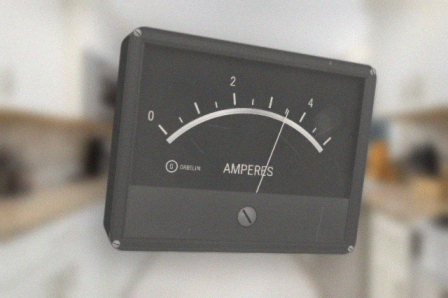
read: 3.5 A
